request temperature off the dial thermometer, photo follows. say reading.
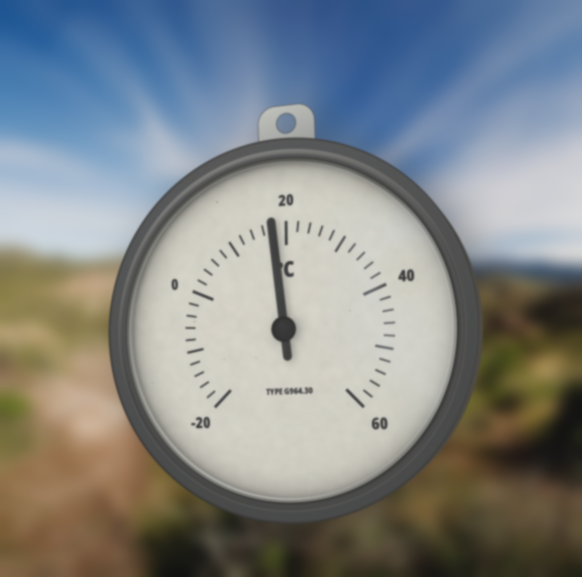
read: 18 °C
